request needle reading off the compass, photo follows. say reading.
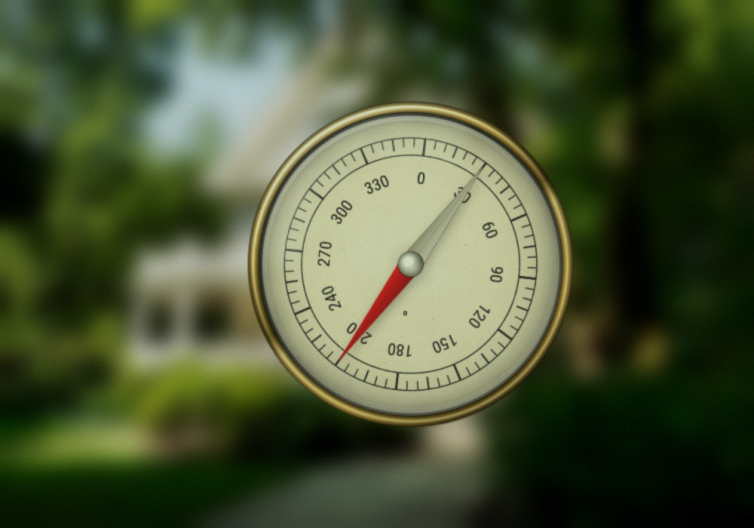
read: 210 °
